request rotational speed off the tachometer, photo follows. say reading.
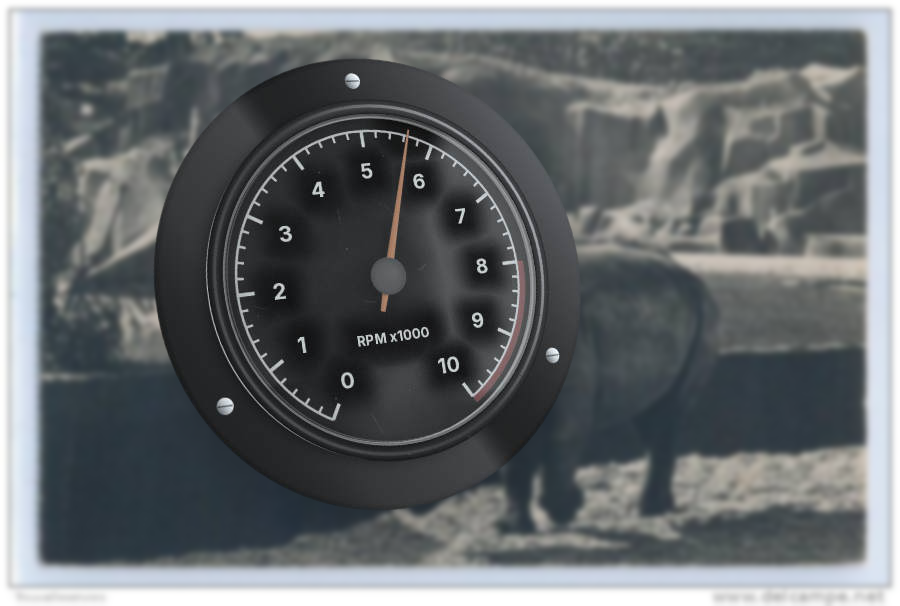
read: 5600 rpm
